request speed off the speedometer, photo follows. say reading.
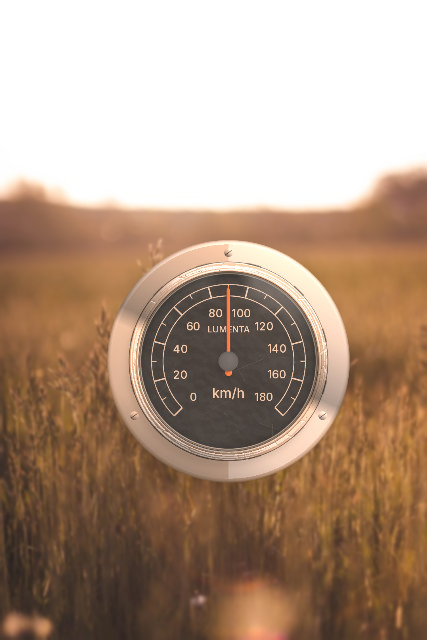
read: 90 km/h
